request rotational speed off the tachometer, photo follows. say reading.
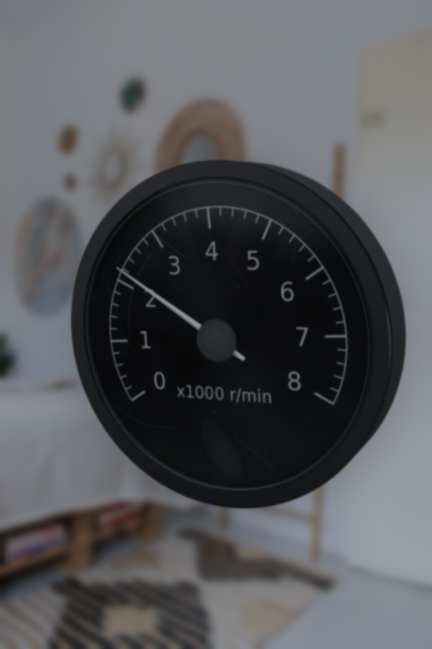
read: 2200 rpm
